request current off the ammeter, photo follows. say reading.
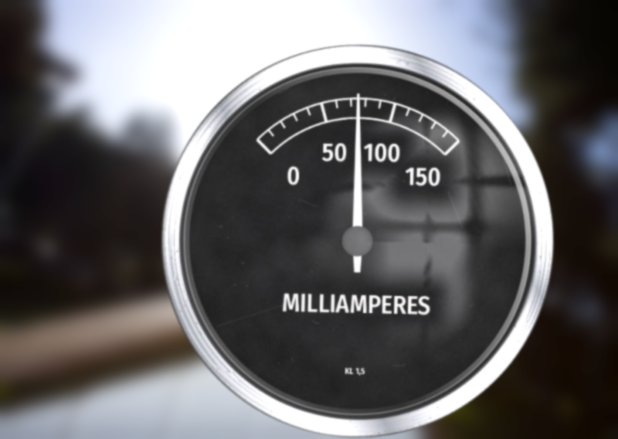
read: 75 mA
